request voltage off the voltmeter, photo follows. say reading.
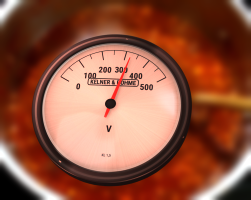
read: 325 V
